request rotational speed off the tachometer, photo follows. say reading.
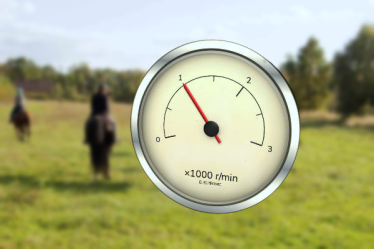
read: 1000 rpm
